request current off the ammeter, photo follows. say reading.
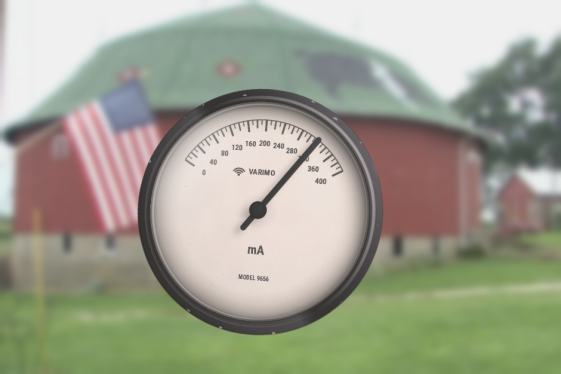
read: 320 mA
